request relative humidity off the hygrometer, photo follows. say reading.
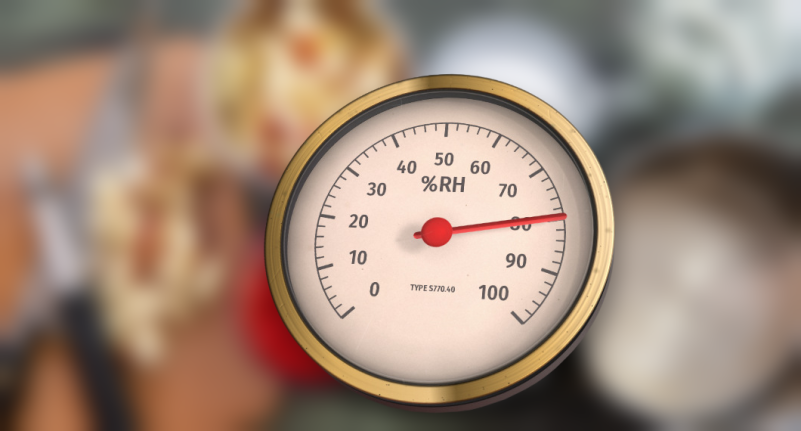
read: 80 %
